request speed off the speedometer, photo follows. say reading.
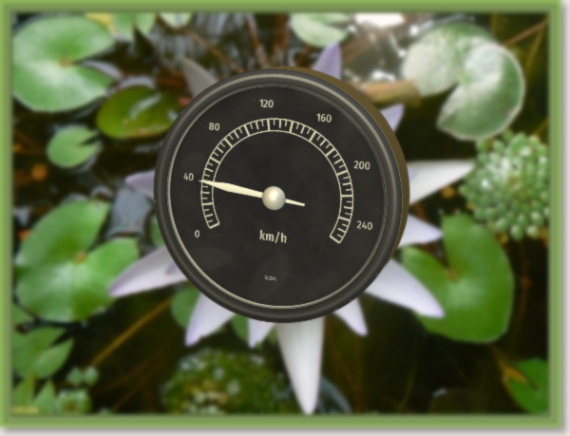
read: 40 km/h
